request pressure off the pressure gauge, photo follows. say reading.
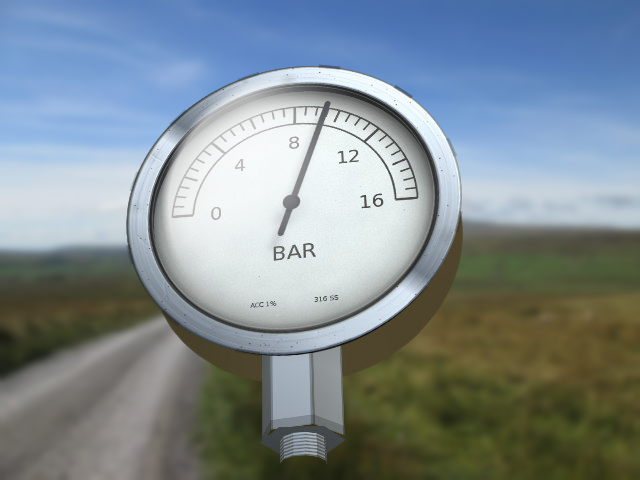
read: 9.5 bar
